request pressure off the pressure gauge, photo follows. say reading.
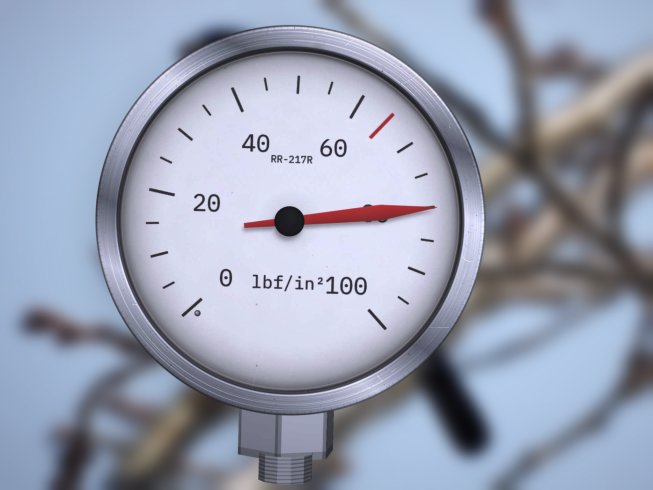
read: 80 psi
